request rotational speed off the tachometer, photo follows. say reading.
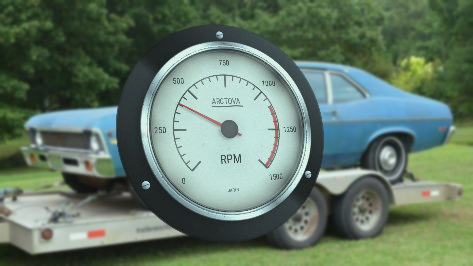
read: 400 rpm
